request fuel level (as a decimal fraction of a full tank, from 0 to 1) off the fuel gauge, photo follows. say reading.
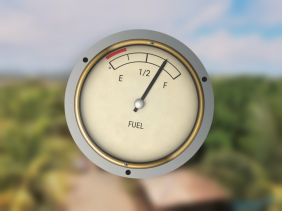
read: 0.75
